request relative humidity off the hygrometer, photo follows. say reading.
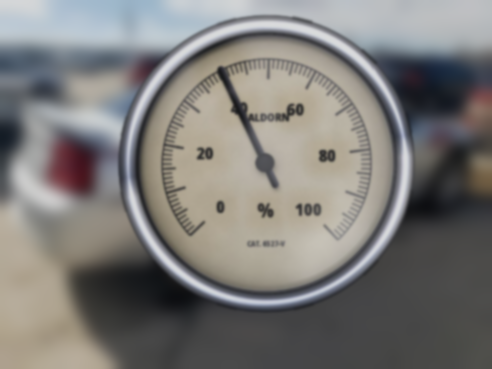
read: 40 %
